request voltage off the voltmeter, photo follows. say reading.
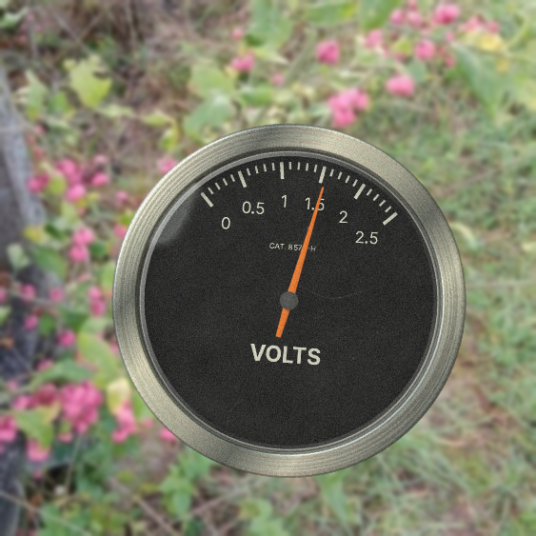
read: 1.55 V
